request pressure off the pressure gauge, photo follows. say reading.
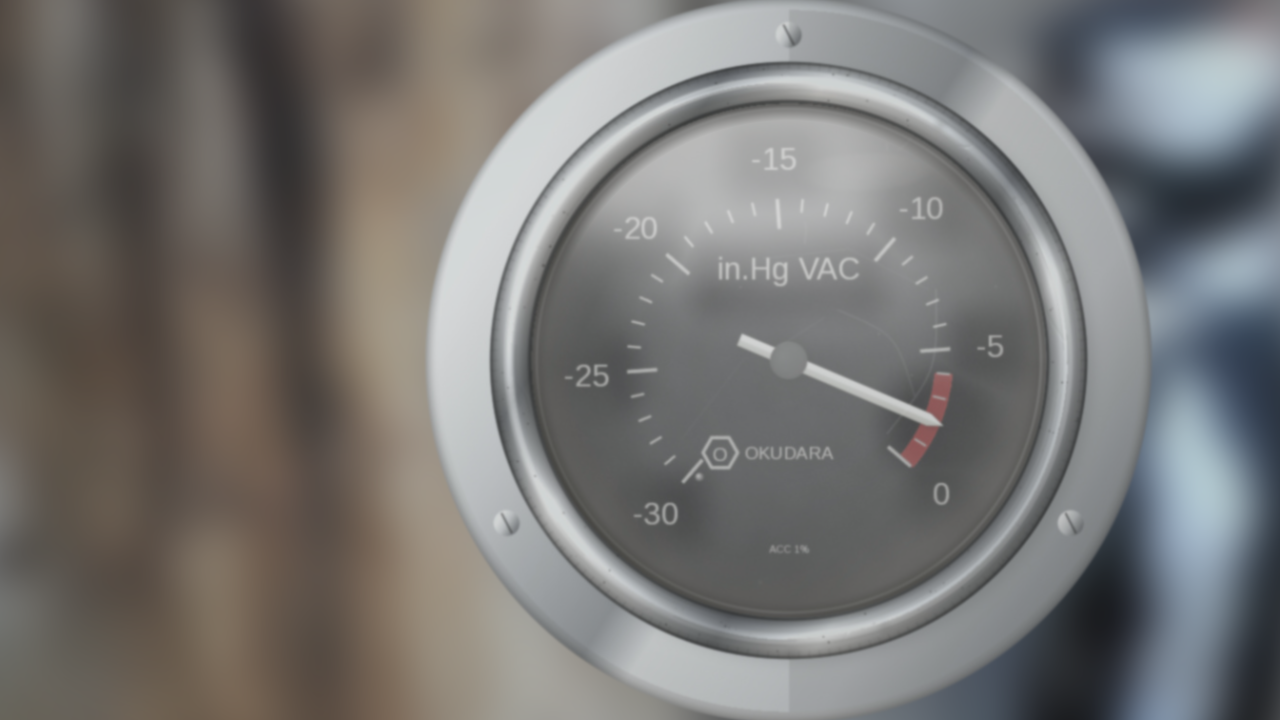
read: -2 inHg
